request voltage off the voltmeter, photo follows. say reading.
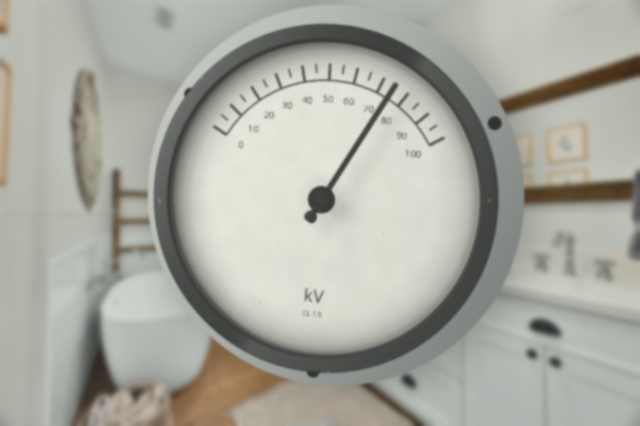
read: 75 kV
